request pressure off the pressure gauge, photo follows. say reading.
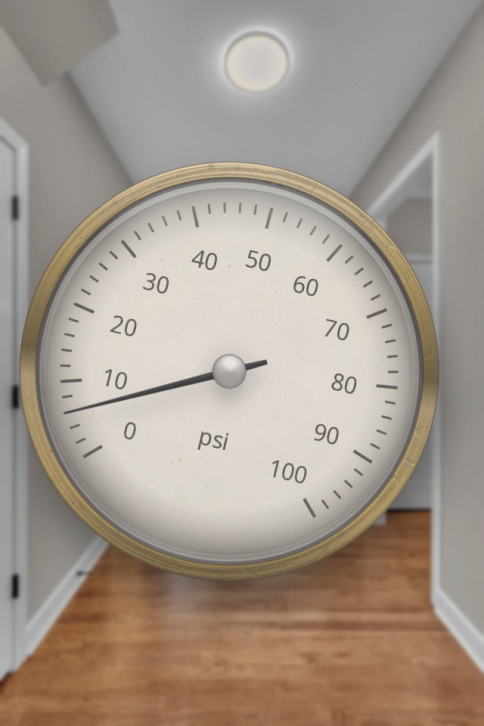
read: 6 psi
